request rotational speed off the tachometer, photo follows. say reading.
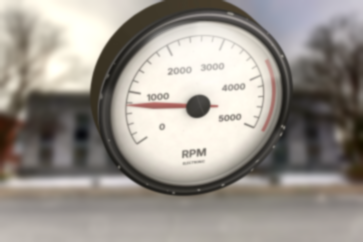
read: 800 rpm
